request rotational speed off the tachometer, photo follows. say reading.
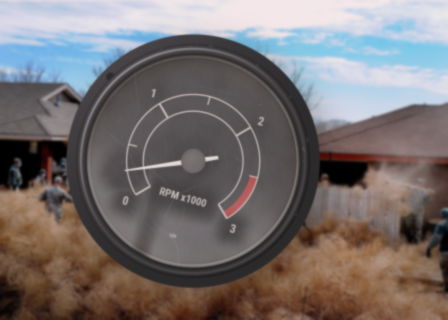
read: 250 rpm
